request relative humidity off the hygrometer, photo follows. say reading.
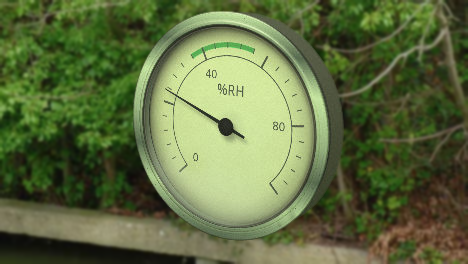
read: 24 %
